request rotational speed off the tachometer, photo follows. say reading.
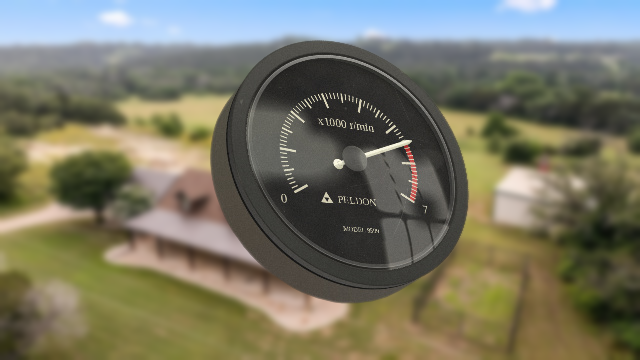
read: 5500 rpm
